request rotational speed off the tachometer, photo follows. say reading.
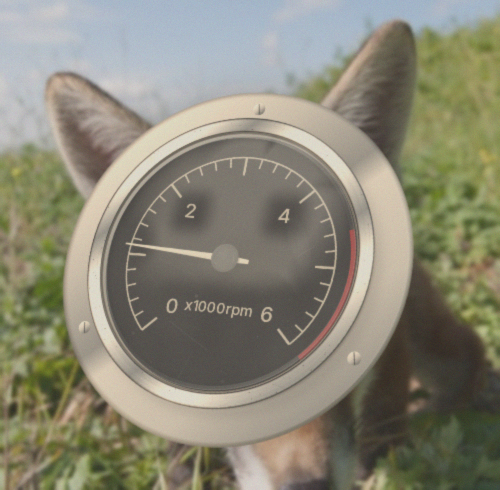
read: 1100 rpm
